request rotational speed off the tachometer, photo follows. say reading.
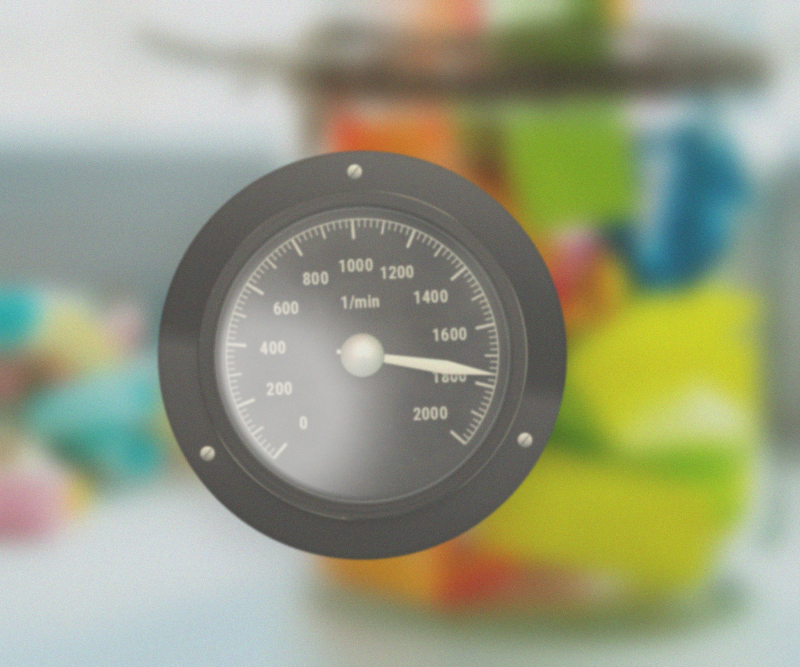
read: 1760 rpm
